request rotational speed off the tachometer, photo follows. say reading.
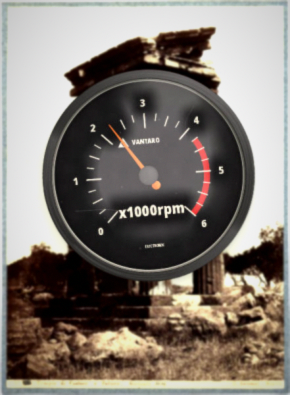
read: 2250 rpm
